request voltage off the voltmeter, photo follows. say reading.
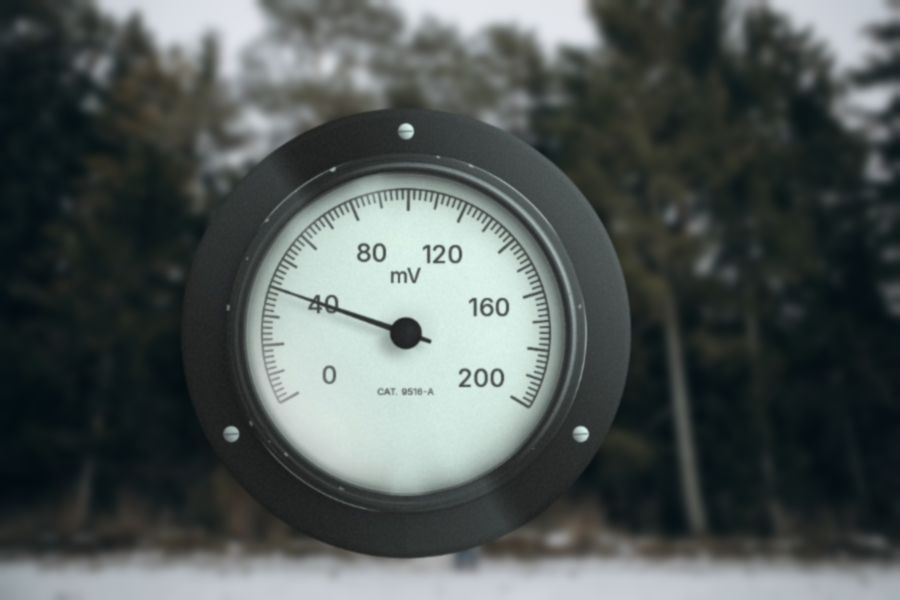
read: 40 mV
